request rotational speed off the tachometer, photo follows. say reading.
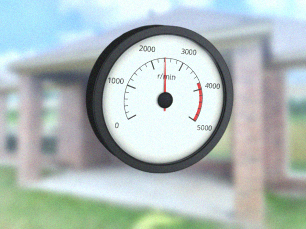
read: 2400 rpm
